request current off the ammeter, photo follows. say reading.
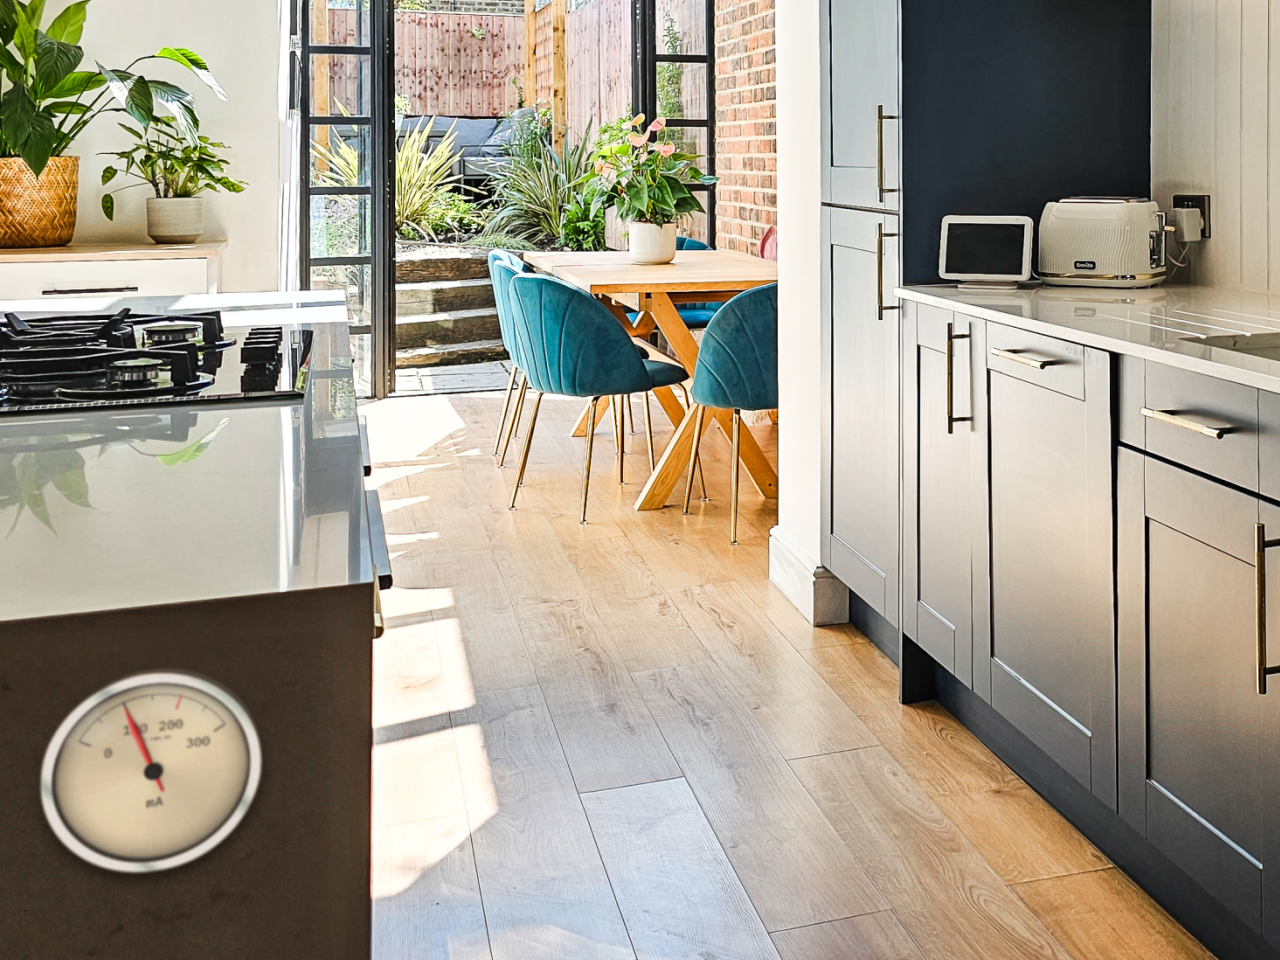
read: 100 mA
